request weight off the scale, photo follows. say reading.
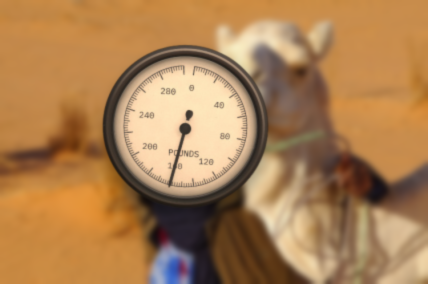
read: 160 lb
